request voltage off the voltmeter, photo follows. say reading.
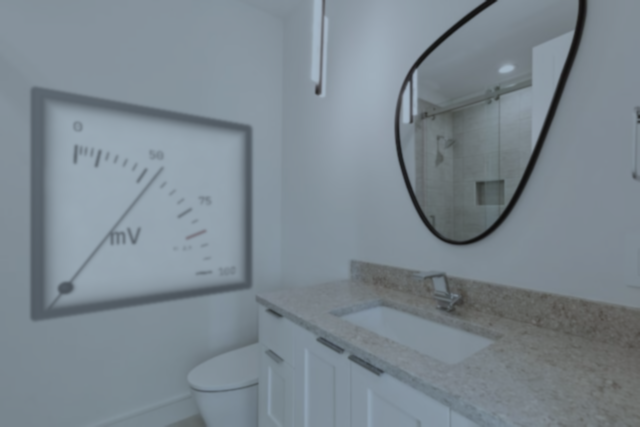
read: 55 mV
